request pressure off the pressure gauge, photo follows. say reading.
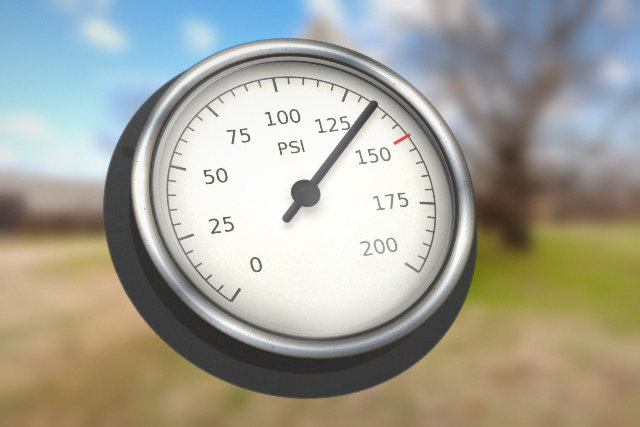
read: 135 psi
